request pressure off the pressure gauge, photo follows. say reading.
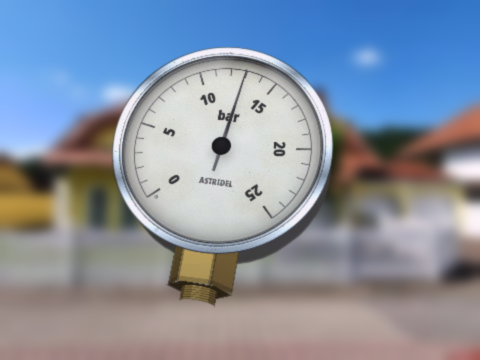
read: 13 bar
